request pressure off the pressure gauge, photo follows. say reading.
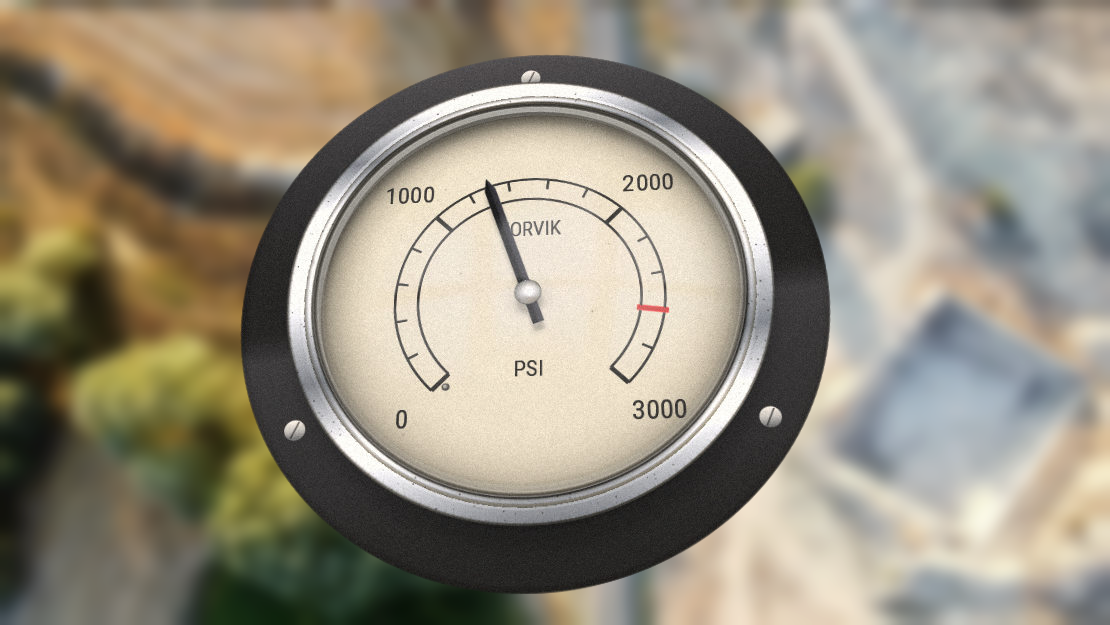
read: 1300 psi
